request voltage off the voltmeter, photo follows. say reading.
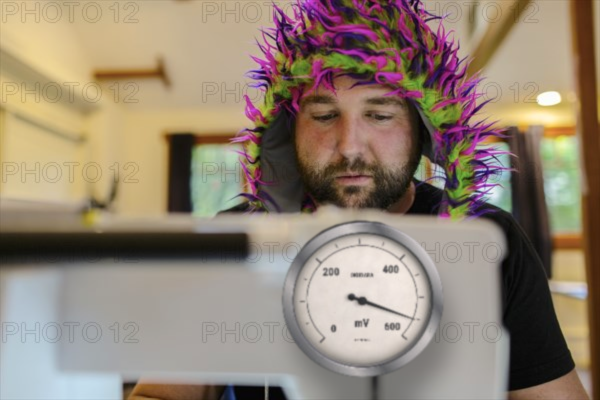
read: 550 mV
